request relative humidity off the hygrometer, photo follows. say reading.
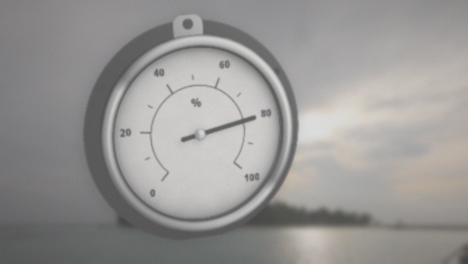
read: 80 %
